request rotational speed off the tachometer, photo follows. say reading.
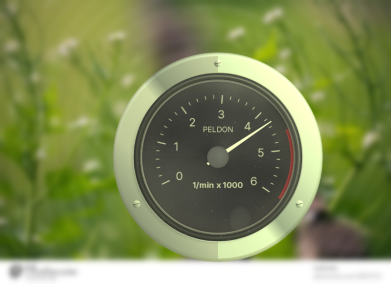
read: 4300 rpm
